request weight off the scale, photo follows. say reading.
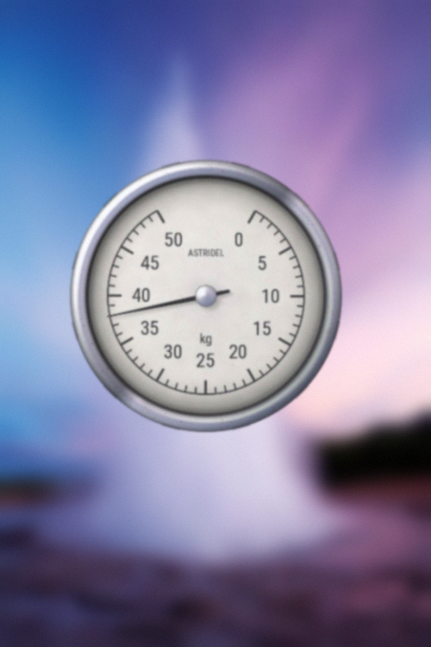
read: 38 kg
